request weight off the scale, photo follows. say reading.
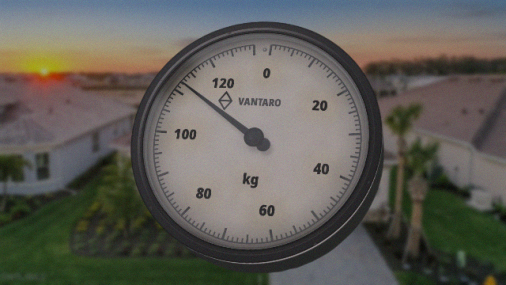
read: 112 kg
